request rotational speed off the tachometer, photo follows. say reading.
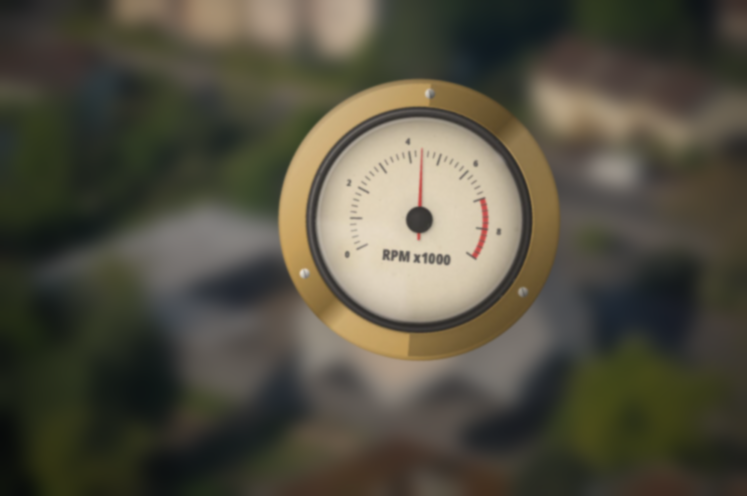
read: 4400 rpm
